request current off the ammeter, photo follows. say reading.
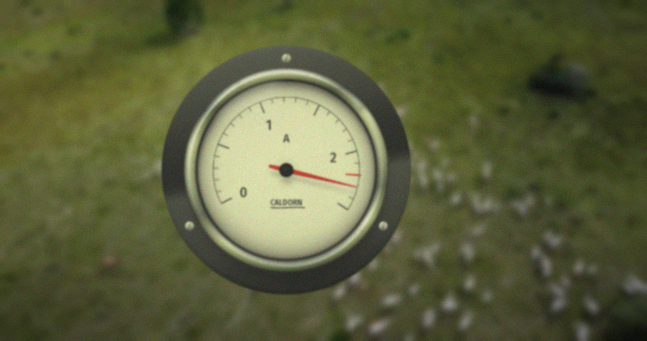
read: 2.3 A
